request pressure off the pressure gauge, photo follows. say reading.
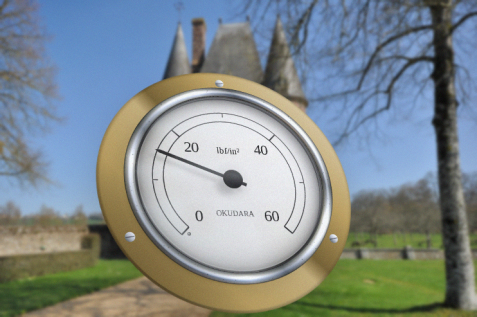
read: 15 psi
